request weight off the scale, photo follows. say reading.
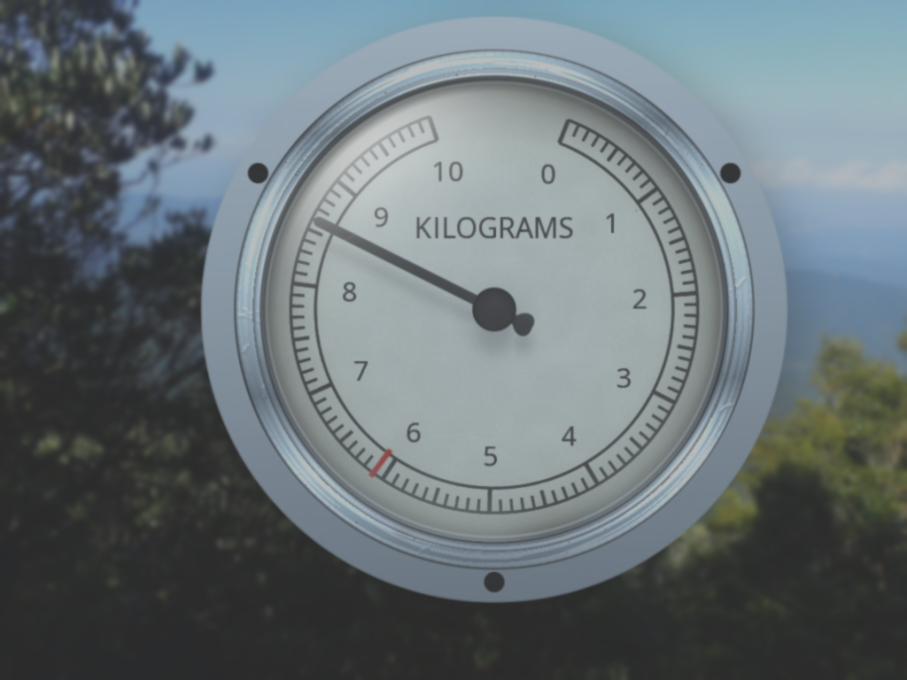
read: 8.6 kg
